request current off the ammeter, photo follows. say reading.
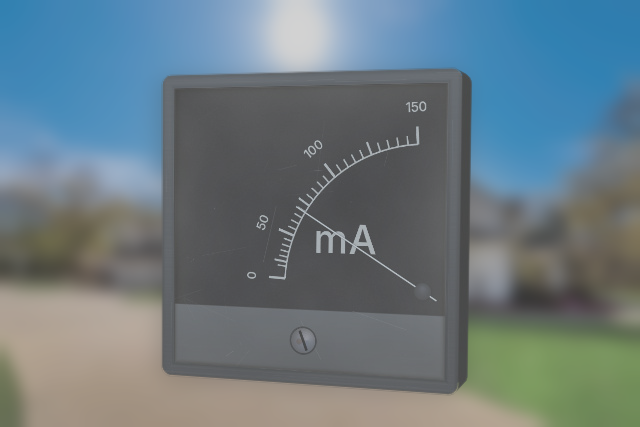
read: 70 mA
